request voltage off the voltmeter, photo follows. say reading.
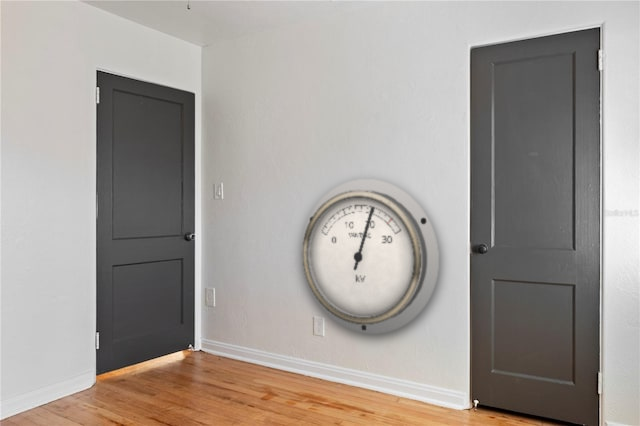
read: 20 kV
